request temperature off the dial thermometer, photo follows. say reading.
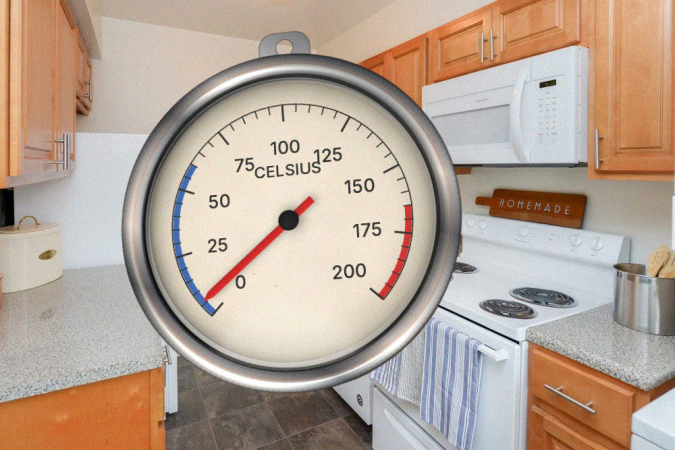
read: 5 °C
